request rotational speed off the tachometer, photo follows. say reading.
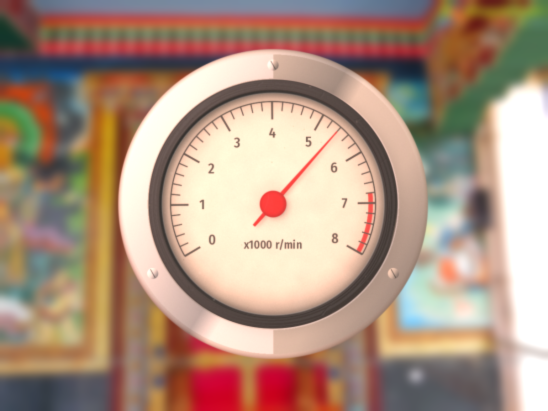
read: 5400 rpm
